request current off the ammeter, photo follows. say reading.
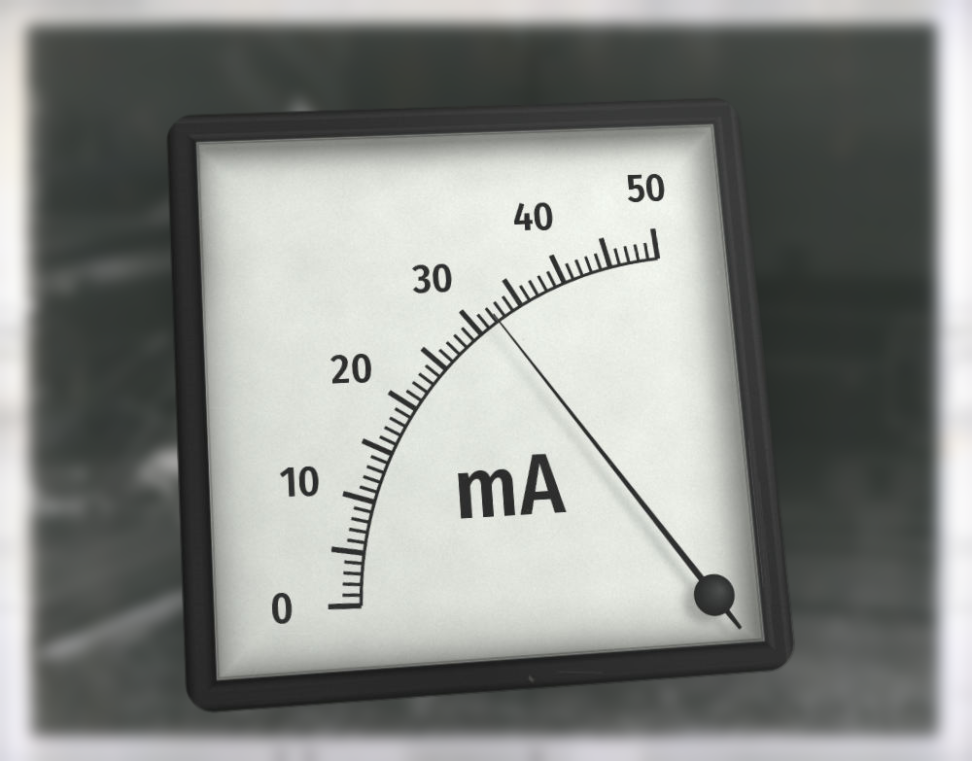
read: 32 mA
